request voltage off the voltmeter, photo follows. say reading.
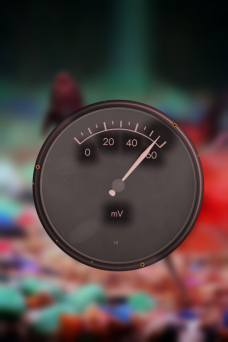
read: 55 mV
